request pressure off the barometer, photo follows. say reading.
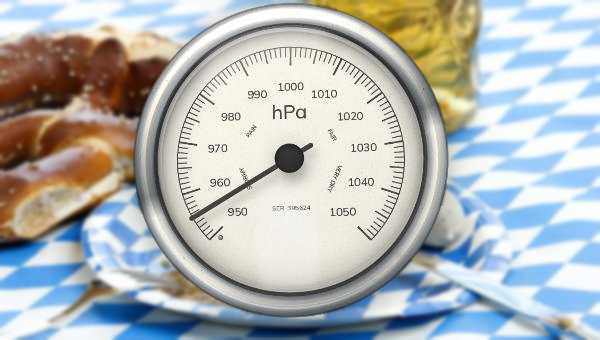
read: 955 hPa
